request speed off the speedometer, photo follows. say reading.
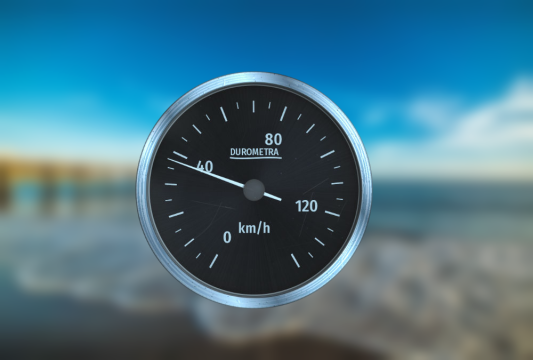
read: 37.5 km/h
